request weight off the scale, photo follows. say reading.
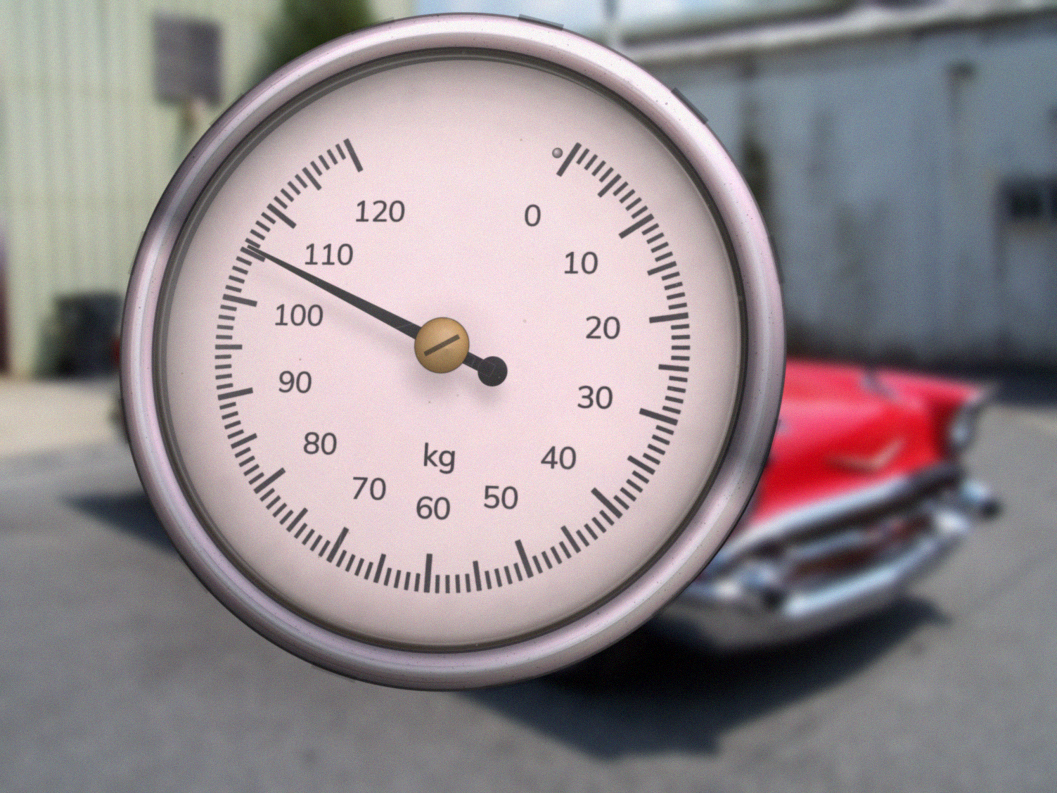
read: 105.5 kg
